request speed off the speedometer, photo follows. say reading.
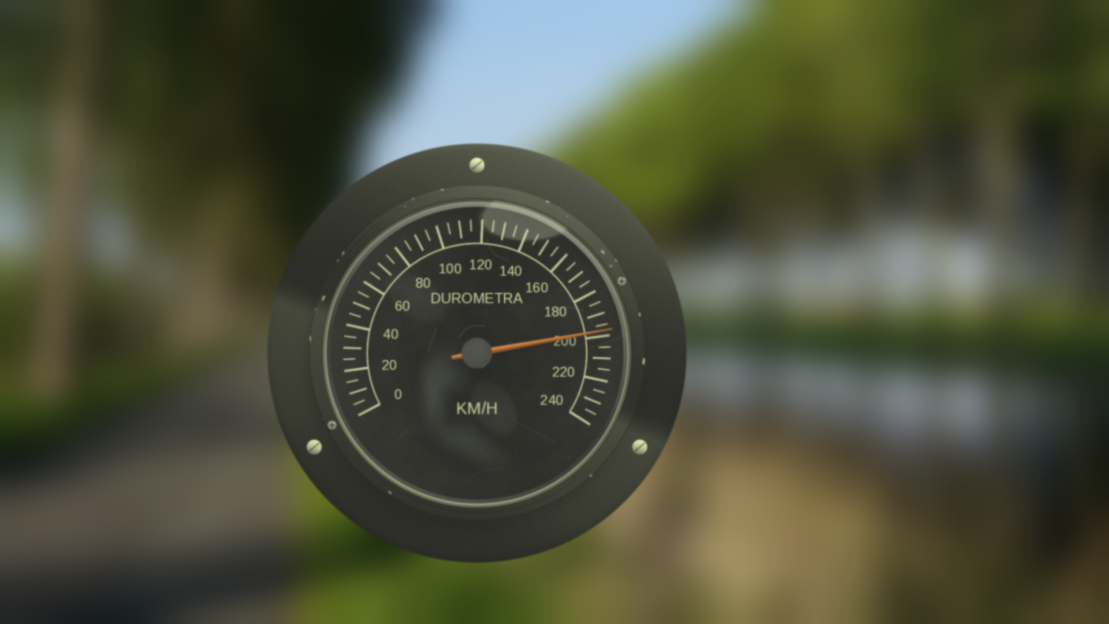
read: 197.5 km/h
